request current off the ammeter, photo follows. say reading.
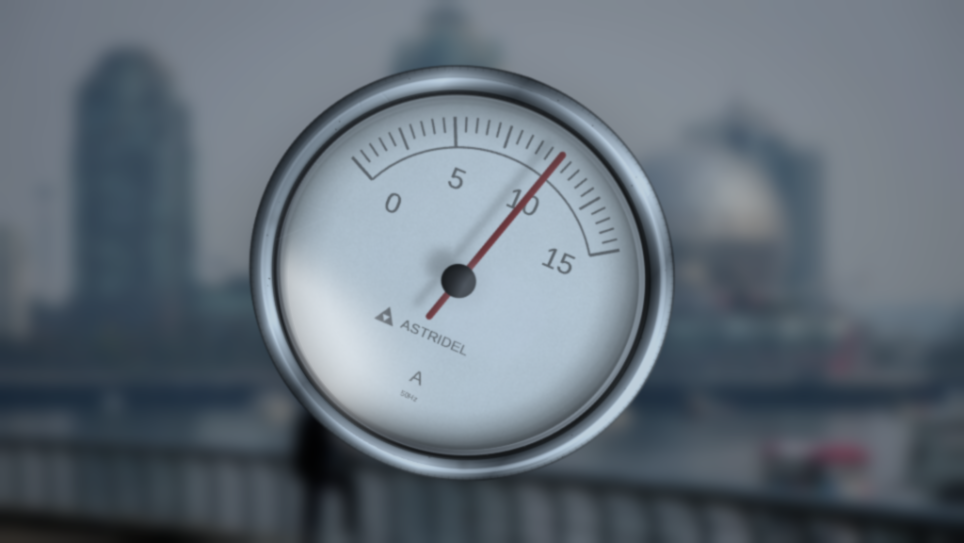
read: 10 A
